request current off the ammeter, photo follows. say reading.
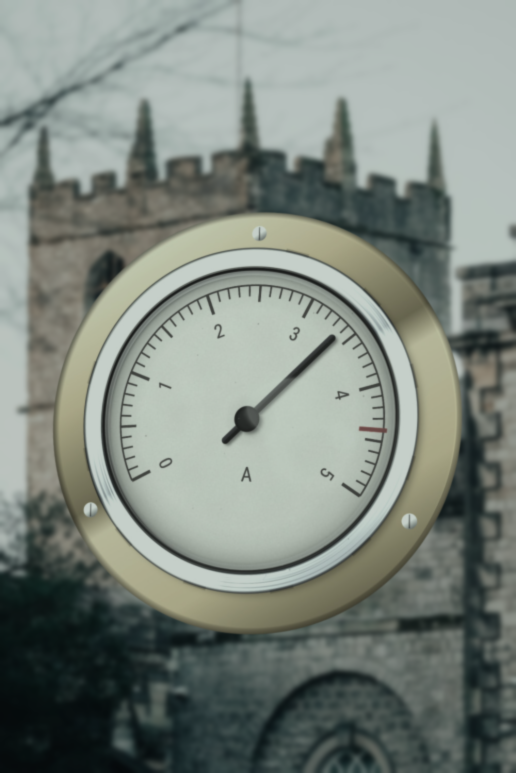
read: 3.4 A
